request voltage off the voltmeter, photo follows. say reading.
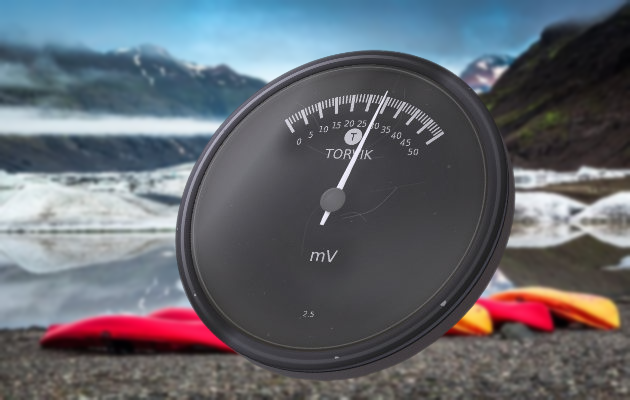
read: 30 mV
